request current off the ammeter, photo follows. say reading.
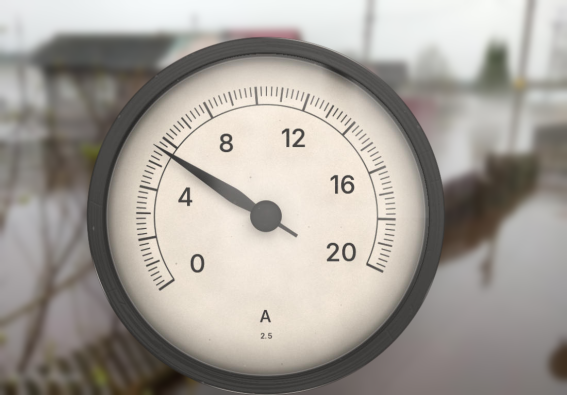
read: 5.6 A
